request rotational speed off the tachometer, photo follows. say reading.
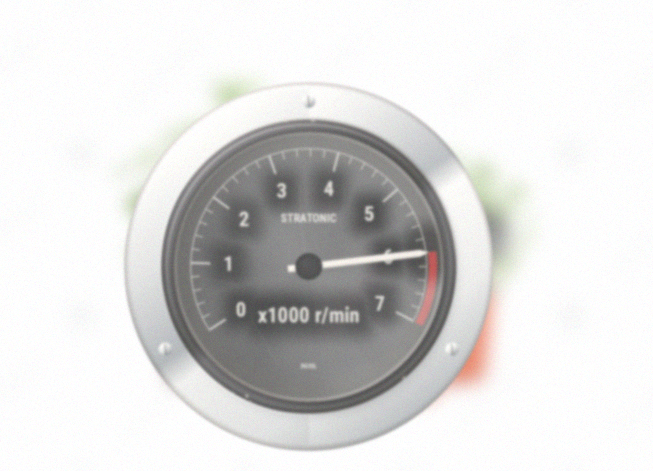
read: 6000 rpm
